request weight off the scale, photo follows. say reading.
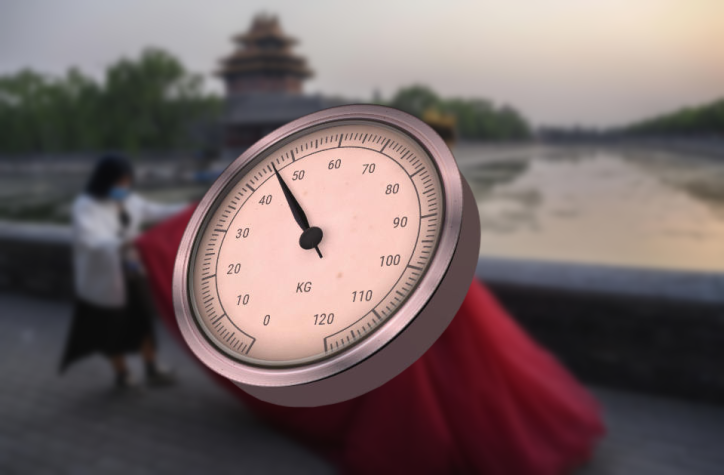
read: 46 kg
